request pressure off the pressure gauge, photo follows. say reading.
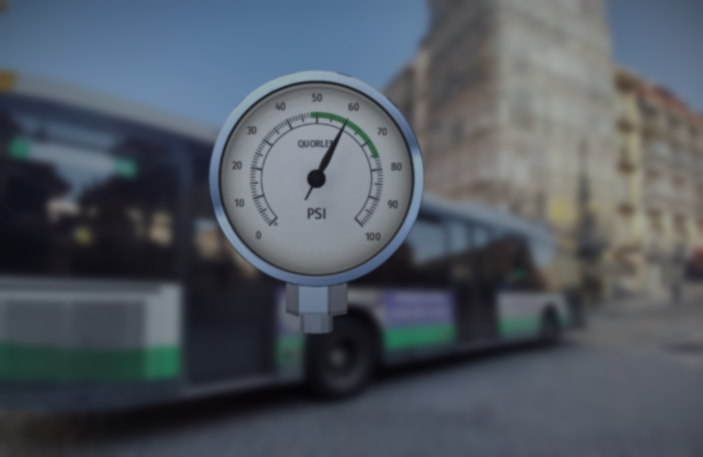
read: 60 psi
